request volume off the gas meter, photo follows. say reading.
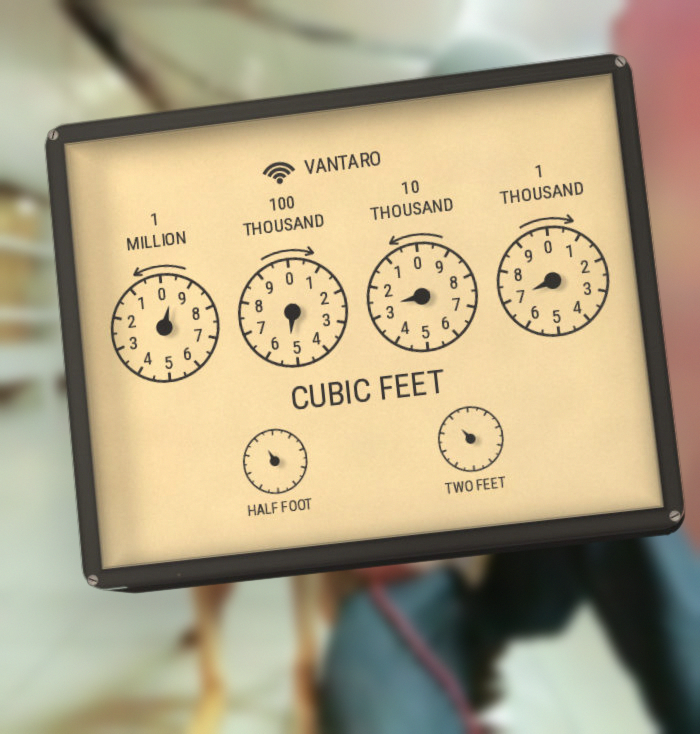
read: 952700 ft³
